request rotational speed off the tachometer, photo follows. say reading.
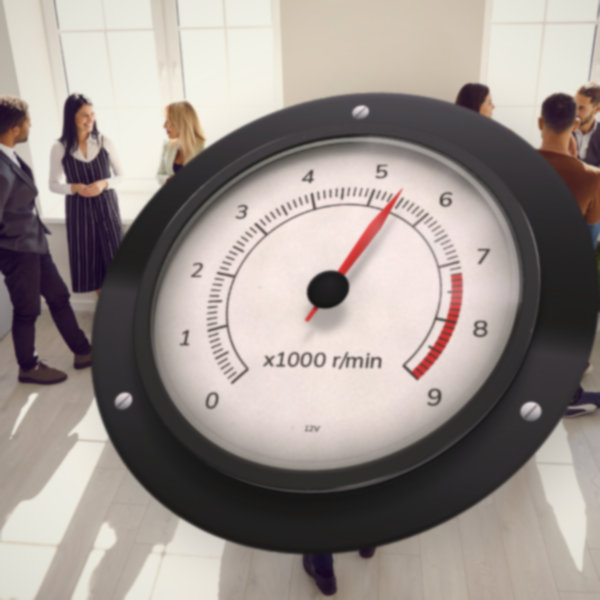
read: 5500 rpm
